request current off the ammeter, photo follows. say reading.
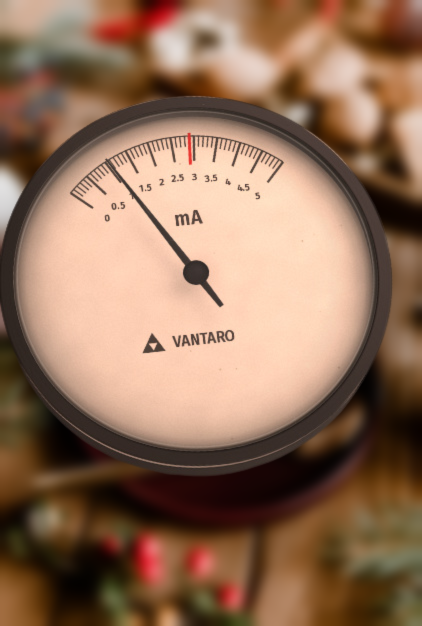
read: 1 mA
